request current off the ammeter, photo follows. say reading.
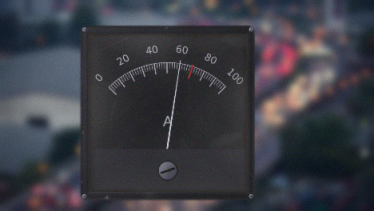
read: 60 A
